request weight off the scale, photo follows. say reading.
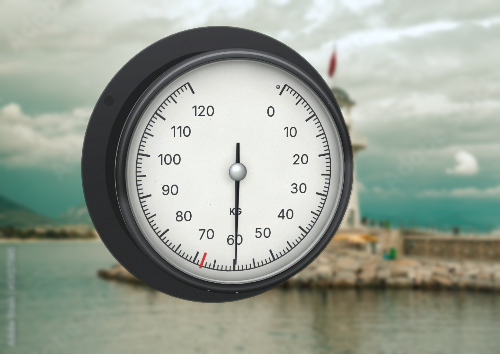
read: 60 kg
